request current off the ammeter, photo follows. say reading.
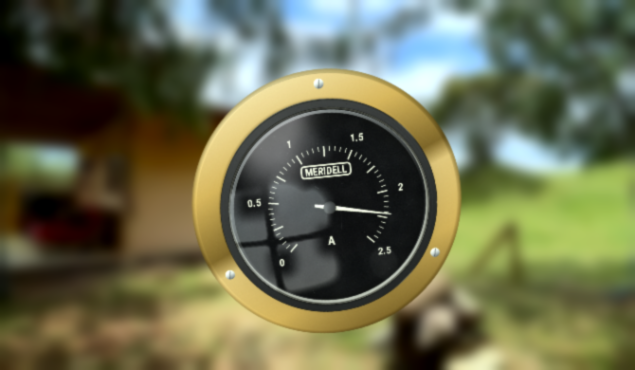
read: 2.2 A
